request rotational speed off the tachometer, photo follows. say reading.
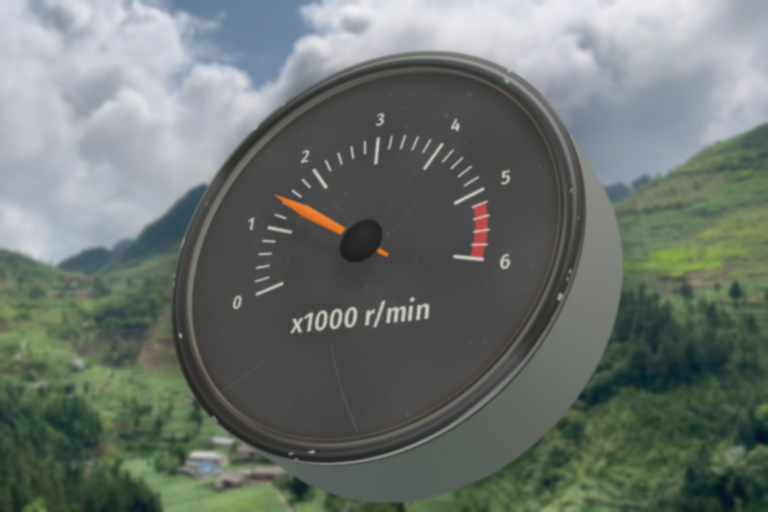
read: 1400 rpm
